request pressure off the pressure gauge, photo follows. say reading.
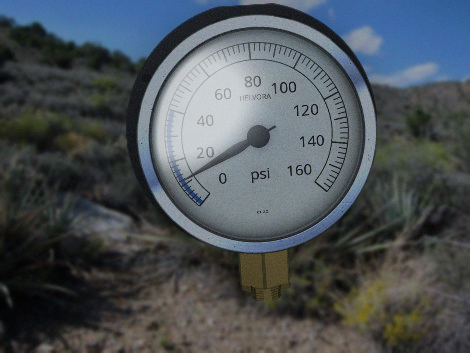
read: 12 psi
